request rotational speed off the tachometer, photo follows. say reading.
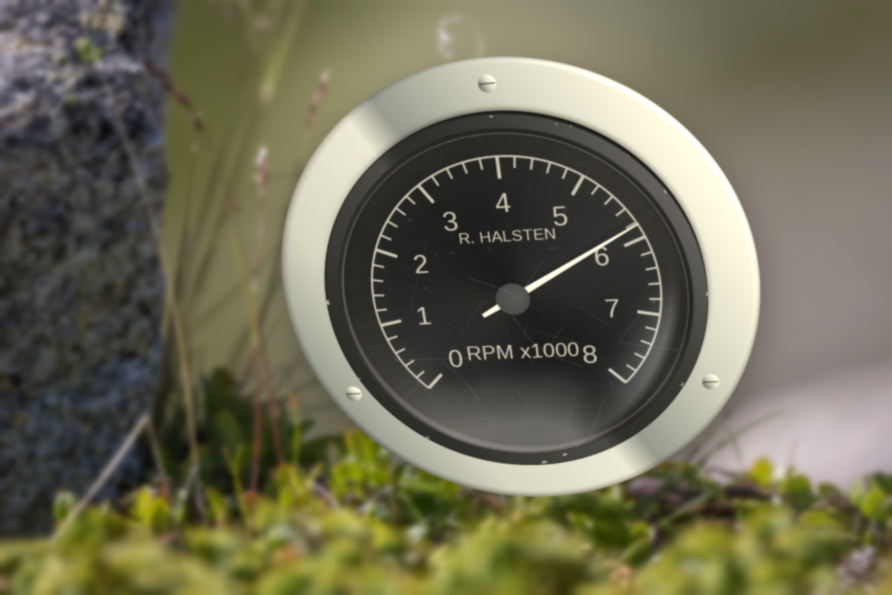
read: 5800 rpm
